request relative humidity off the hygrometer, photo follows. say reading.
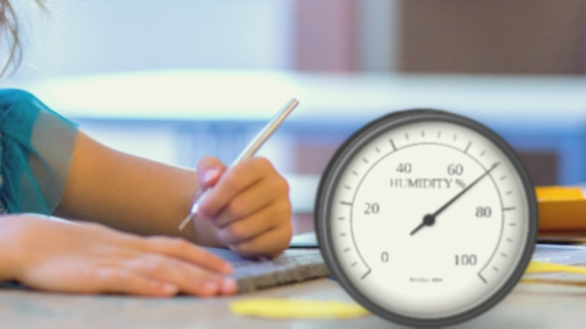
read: 68 %
